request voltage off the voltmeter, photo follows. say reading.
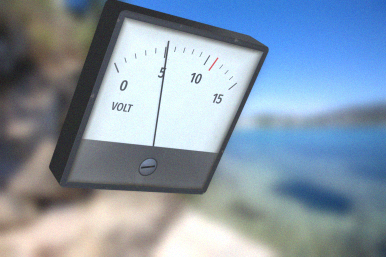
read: 5 V
